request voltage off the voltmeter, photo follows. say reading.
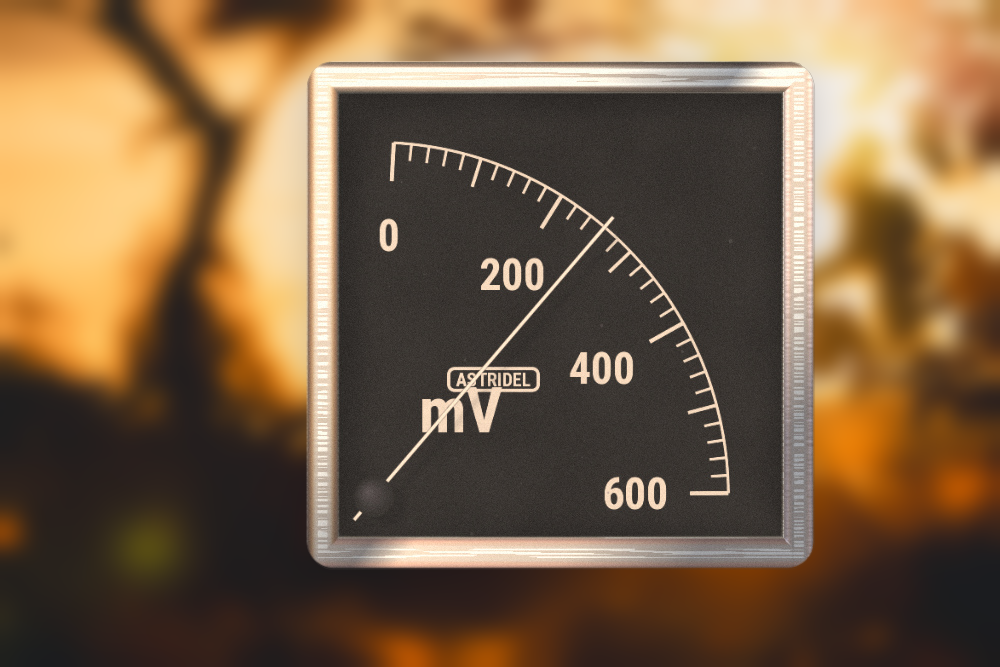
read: 260 mV
